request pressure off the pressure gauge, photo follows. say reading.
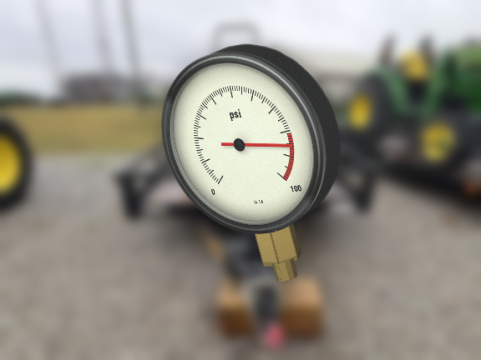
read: 85 psi
